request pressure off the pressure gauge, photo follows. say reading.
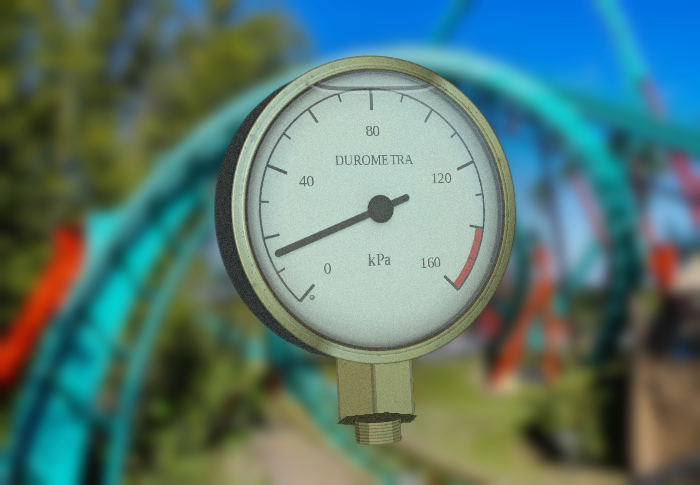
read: 15 kPa
